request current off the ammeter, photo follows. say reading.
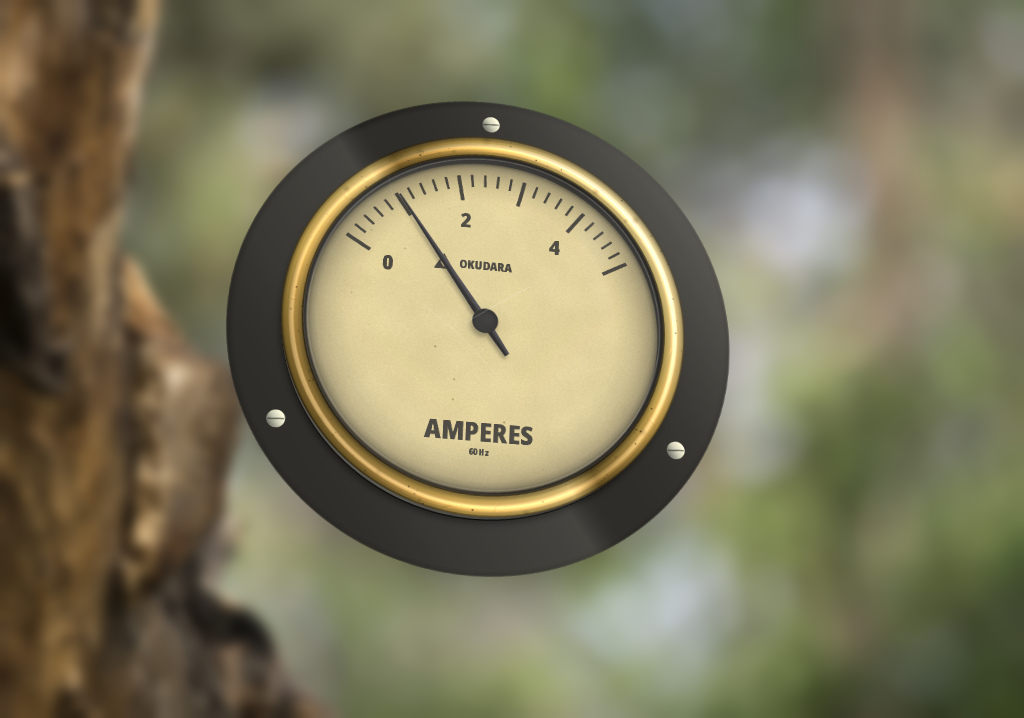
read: 1 A
